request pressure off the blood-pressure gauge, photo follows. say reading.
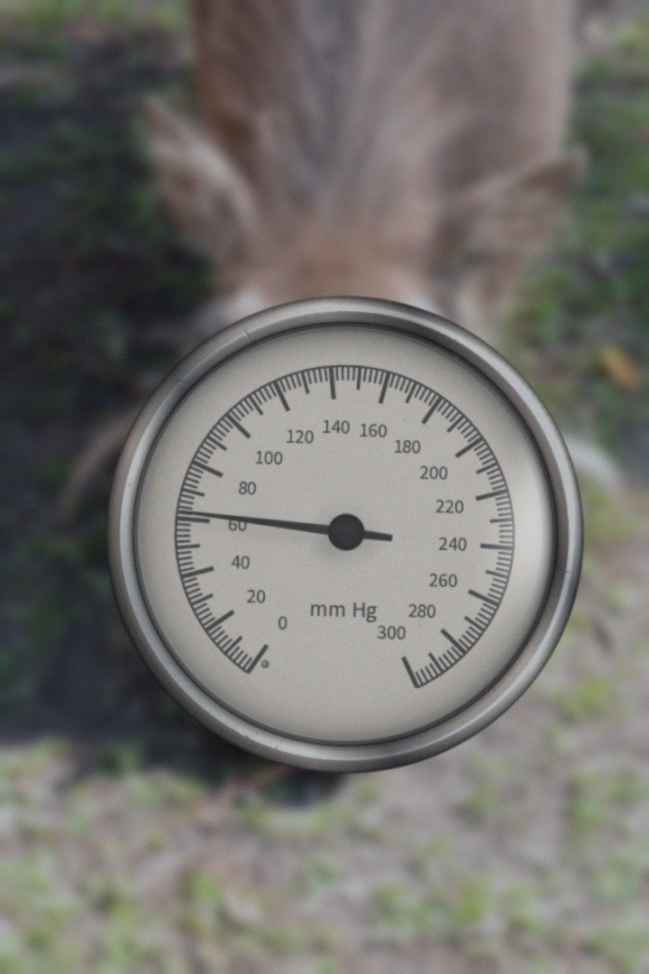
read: 62 mmHg
